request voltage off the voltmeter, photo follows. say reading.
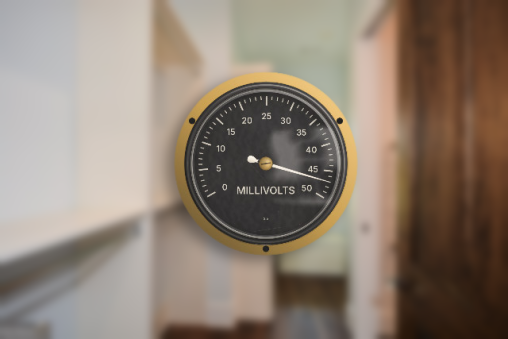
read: 47 mV
